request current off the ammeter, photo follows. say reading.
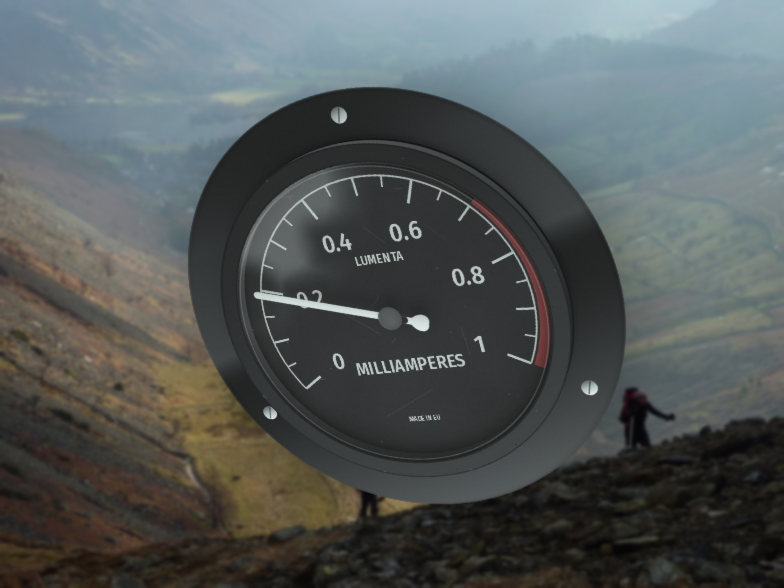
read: 0.2 mA
